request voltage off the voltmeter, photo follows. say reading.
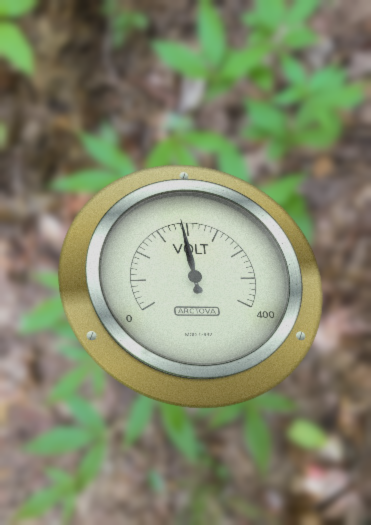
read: 190 V
